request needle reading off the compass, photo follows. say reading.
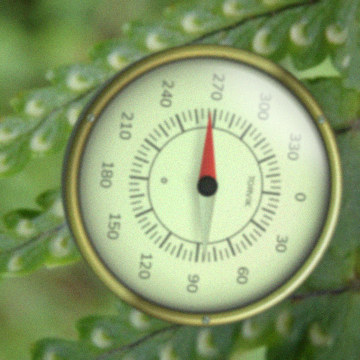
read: 265 °
